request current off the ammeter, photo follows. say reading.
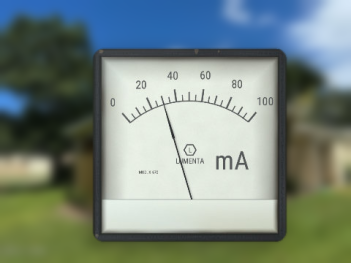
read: 30 mA
